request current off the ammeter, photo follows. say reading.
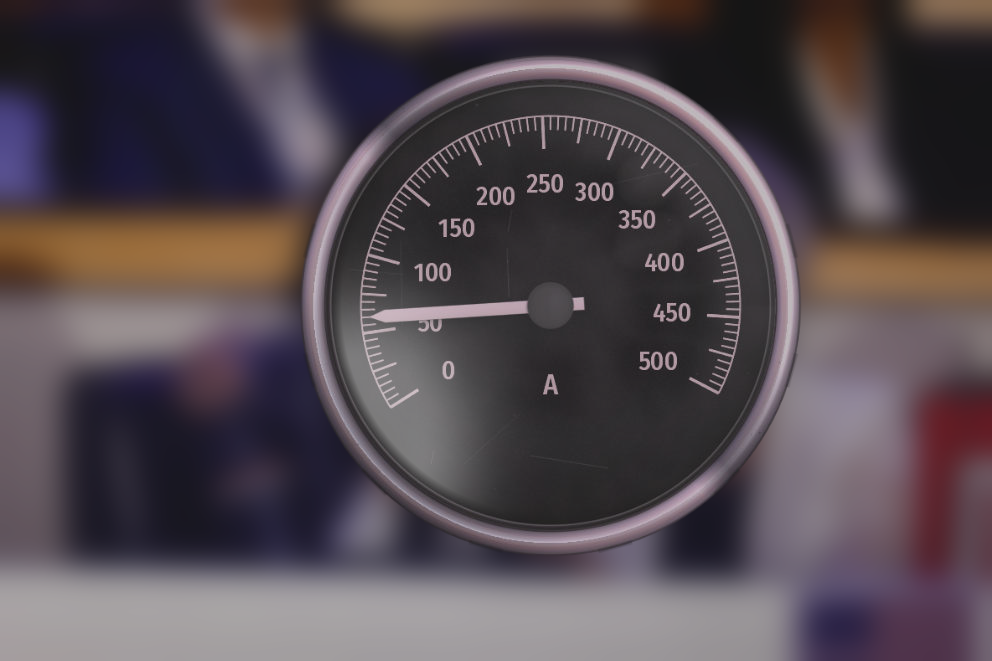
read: 60 A
